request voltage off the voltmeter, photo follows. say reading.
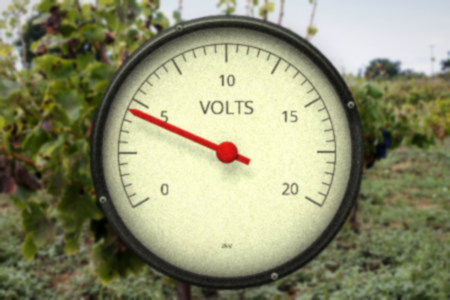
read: 4.5 V
